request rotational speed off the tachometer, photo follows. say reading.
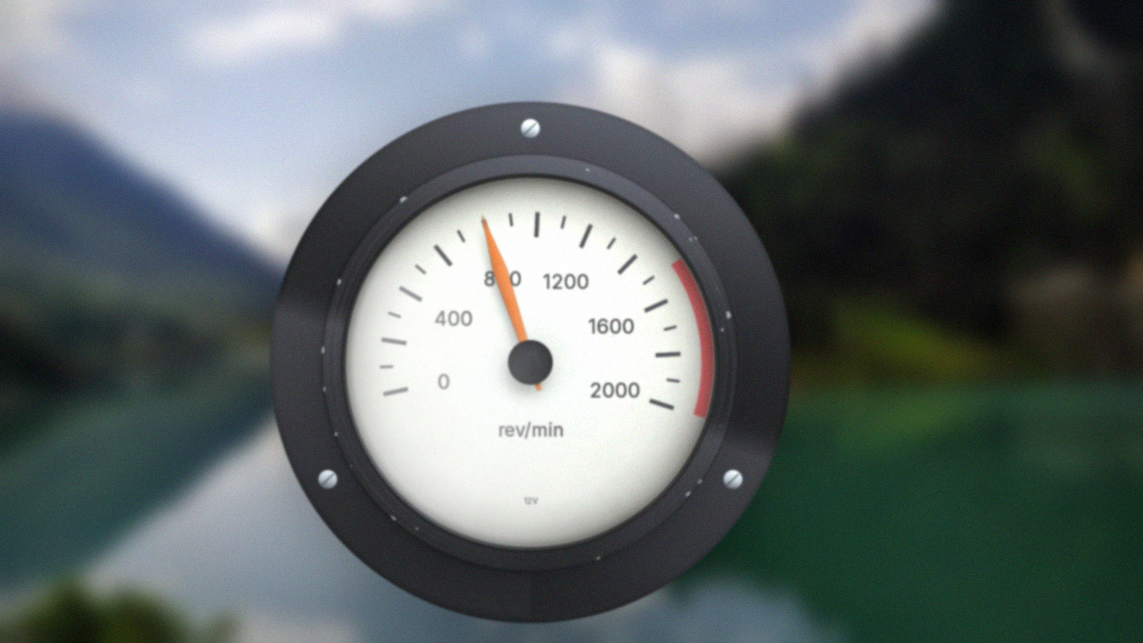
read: 800 rpm
